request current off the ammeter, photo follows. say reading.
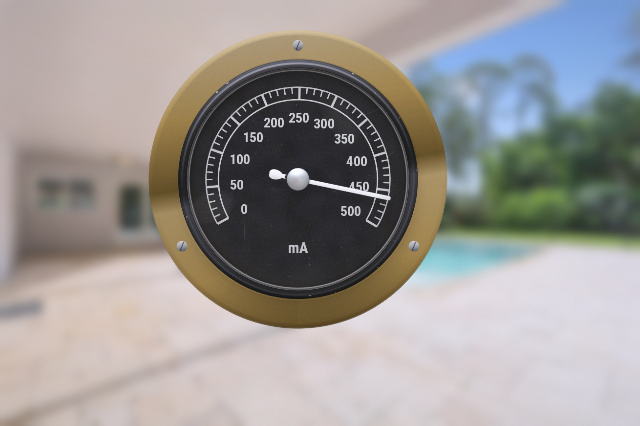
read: 460 mA
